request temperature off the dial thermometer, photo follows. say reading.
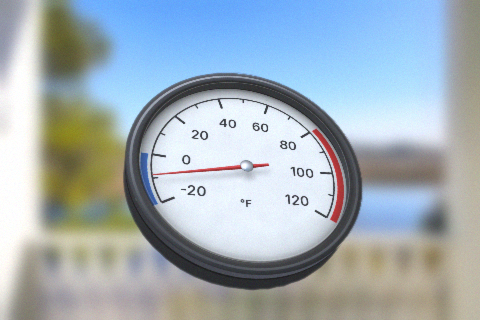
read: -10 °F
